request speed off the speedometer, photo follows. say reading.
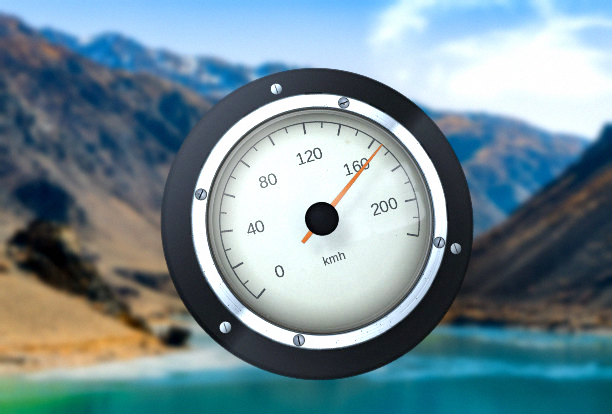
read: 165 km/h
